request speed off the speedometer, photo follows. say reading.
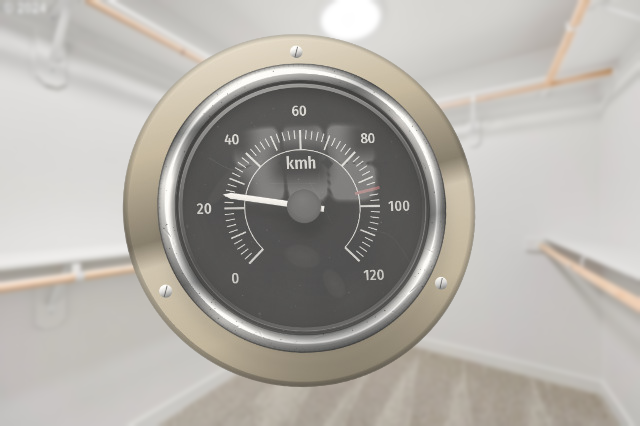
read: 24 km/h
